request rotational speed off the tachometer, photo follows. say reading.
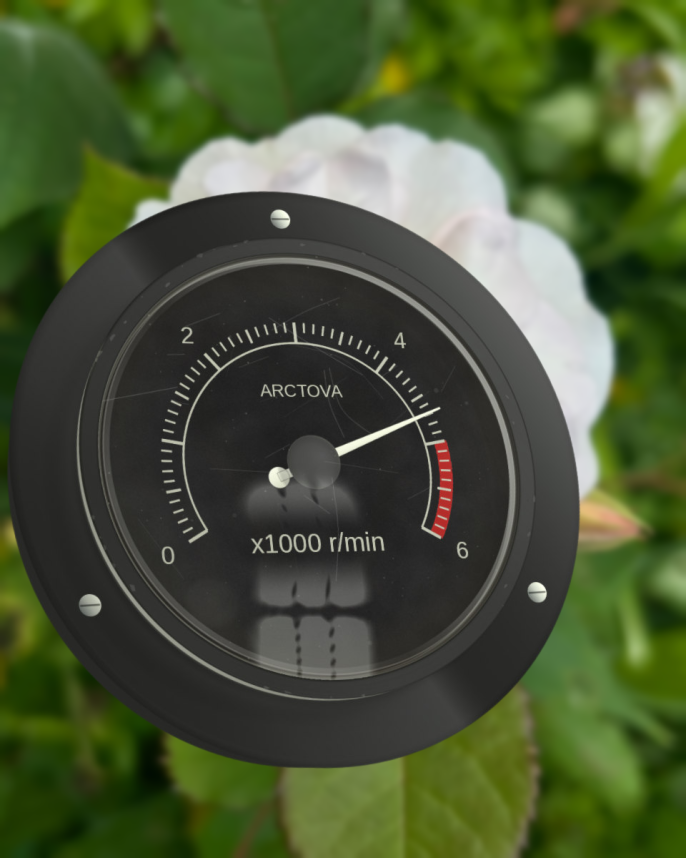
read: 4700 rpm
